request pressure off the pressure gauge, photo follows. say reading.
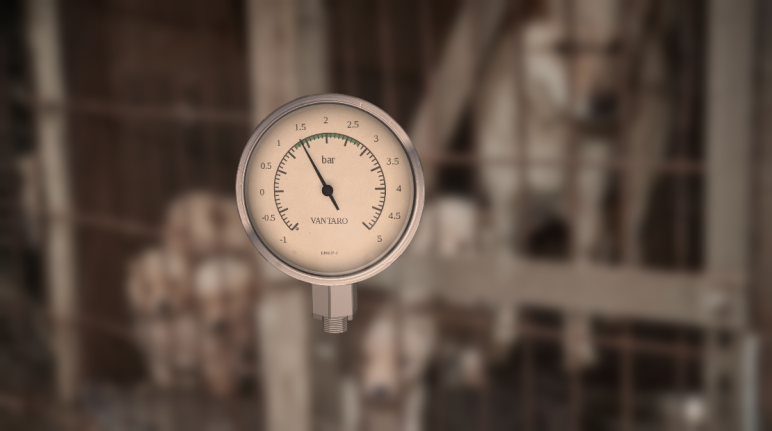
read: 1.4 bar
